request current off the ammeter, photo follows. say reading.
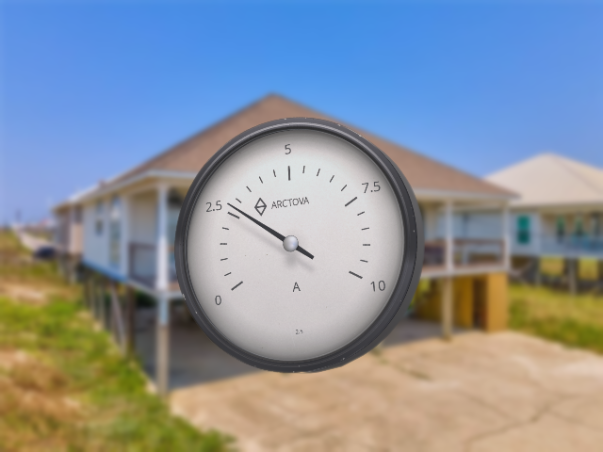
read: 2.75 A
